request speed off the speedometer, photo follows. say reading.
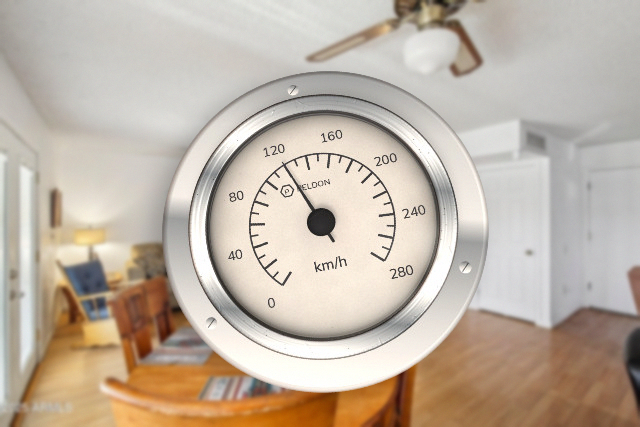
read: 120 km/h
